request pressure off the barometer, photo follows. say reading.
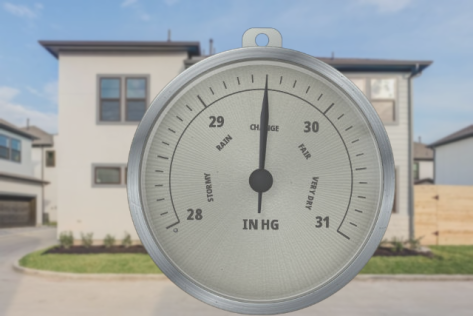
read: 29.5 inHg
